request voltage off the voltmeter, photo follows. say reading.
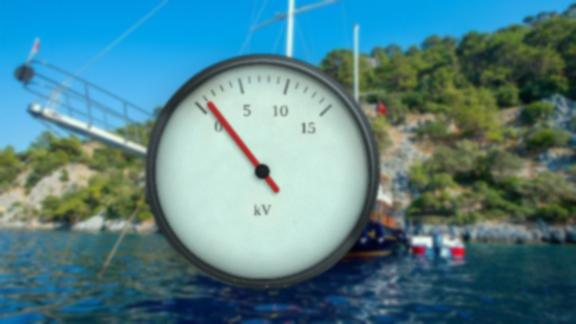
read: 1 kV
